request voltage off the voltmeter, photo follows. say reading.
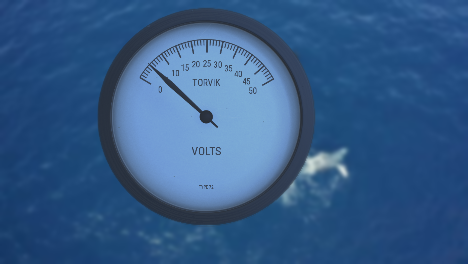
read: 5 V
